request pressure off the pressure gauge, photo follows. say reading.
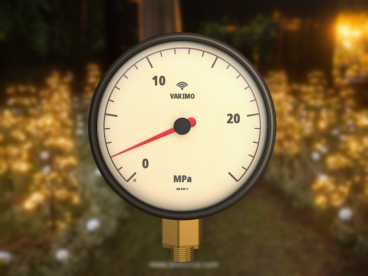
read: 2 MPa
